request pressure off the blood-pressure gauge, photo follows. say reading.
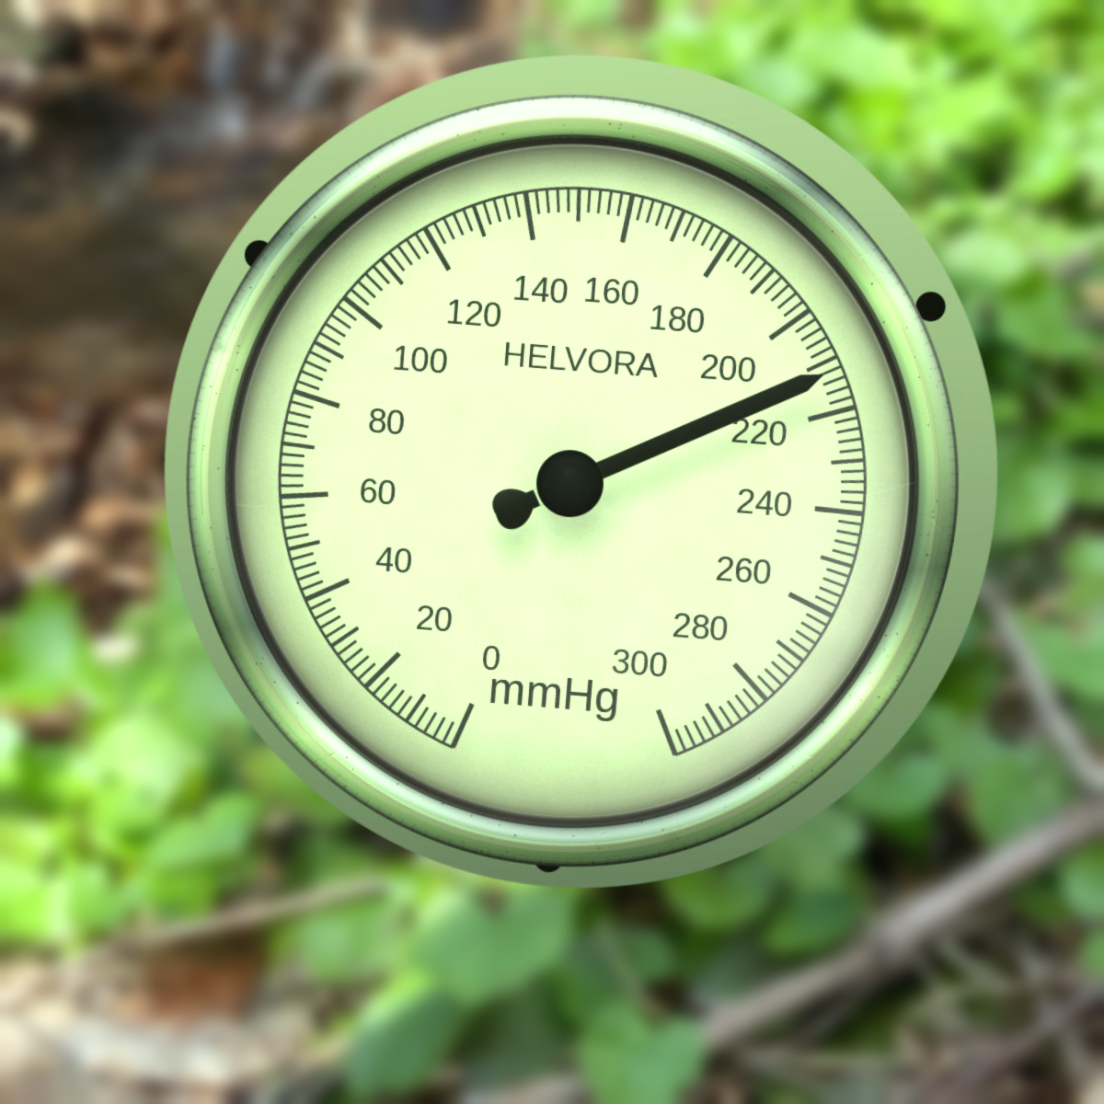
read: 212 mmHg
